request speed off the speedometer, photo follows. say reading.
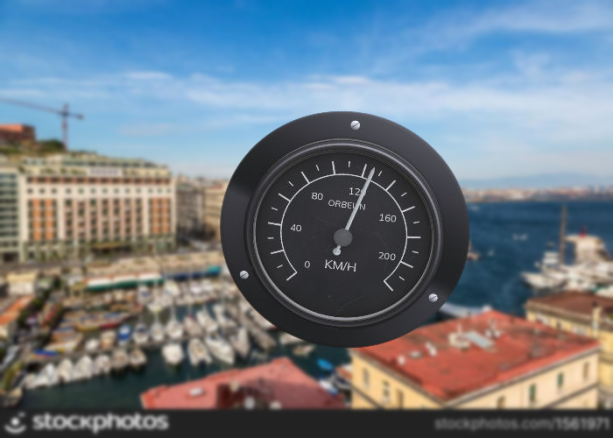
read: 125 km/h
